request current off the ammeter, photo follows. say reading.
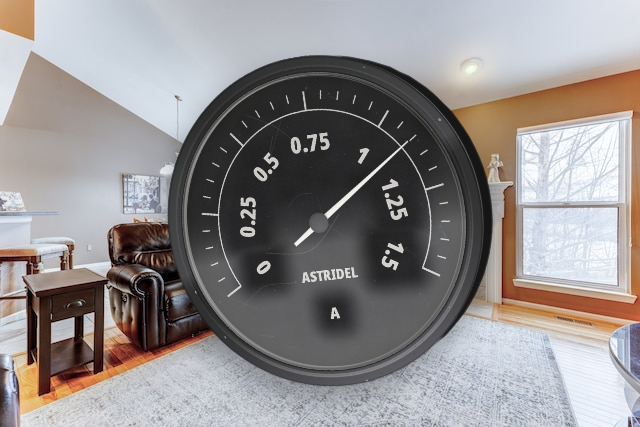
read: 1.1 A
